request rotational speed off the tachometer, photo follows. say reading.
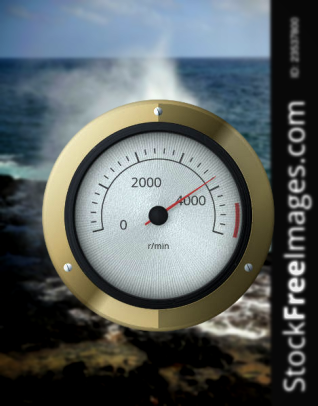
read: 3800 rpm
